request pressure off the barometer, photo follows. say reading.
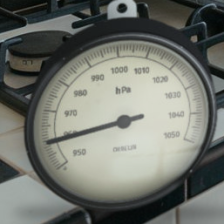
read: 960 hPa
